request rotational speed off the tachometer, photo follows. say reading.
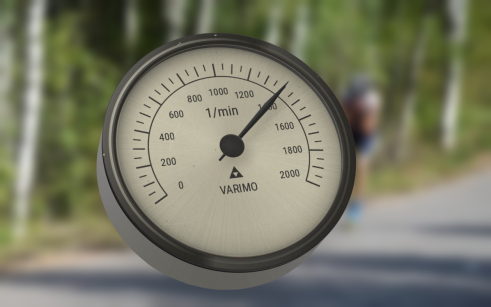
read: 1400 rpm
